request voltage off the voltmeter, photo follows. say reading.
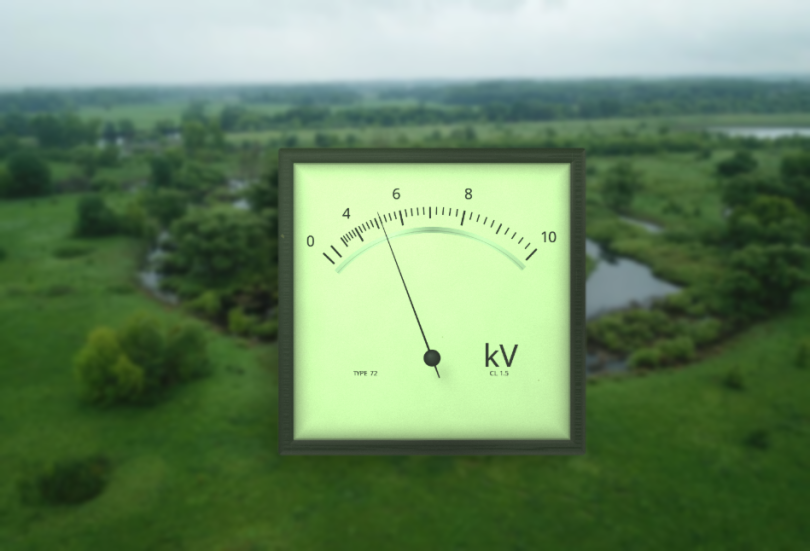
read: 5.2 kV
